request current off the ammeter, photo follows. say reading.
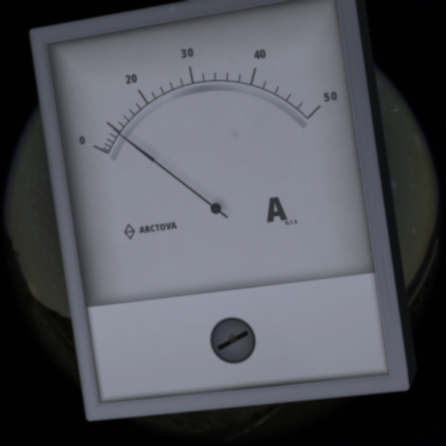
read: 10 A
